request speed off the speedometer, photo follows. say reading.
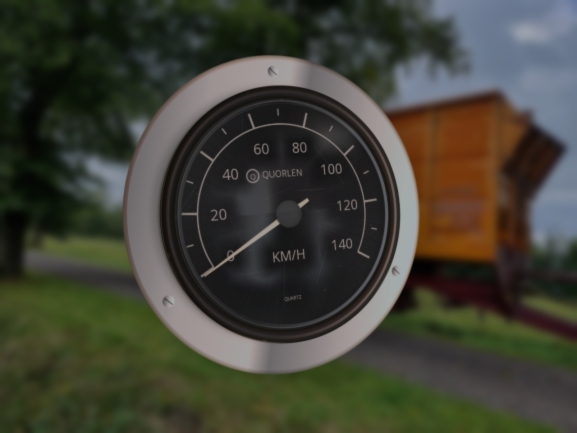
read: 0 km/h
